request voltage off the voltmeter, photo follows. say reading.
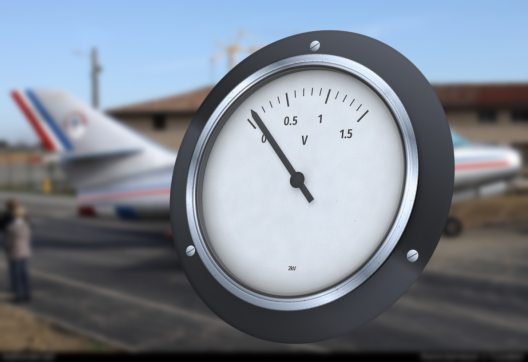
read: 0.1 V
